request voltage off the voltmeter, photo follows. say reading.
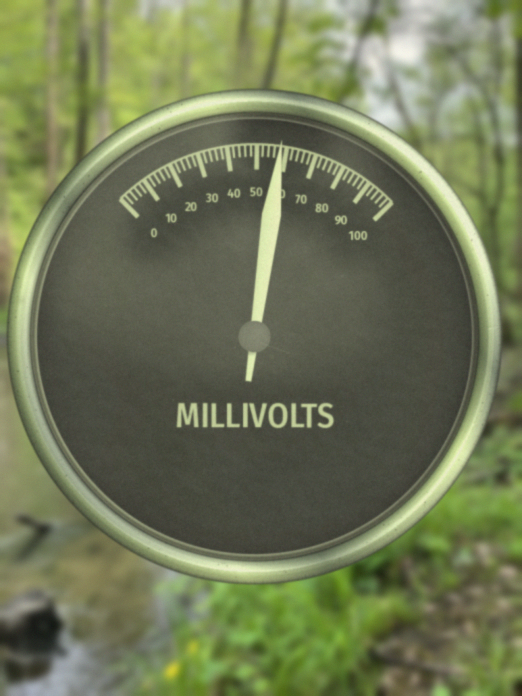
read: 58 mV
